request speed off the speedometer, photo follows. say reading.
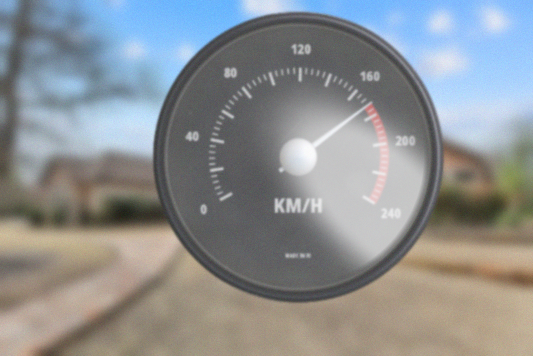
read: 172 km/h
